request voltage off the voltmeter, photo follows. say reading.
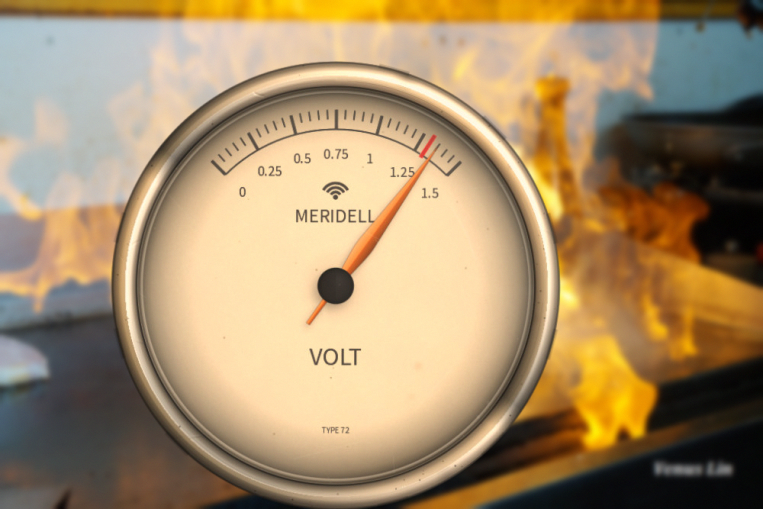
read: 1.35 V
